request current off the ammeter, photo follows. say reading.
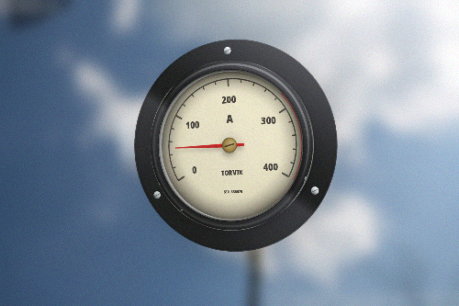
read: 50 A
